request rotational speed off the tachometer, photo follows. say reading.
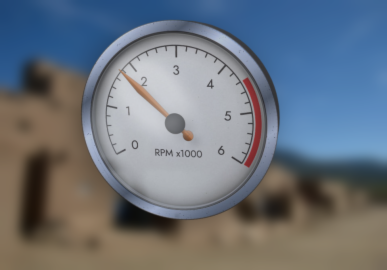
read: 1800 rpm
